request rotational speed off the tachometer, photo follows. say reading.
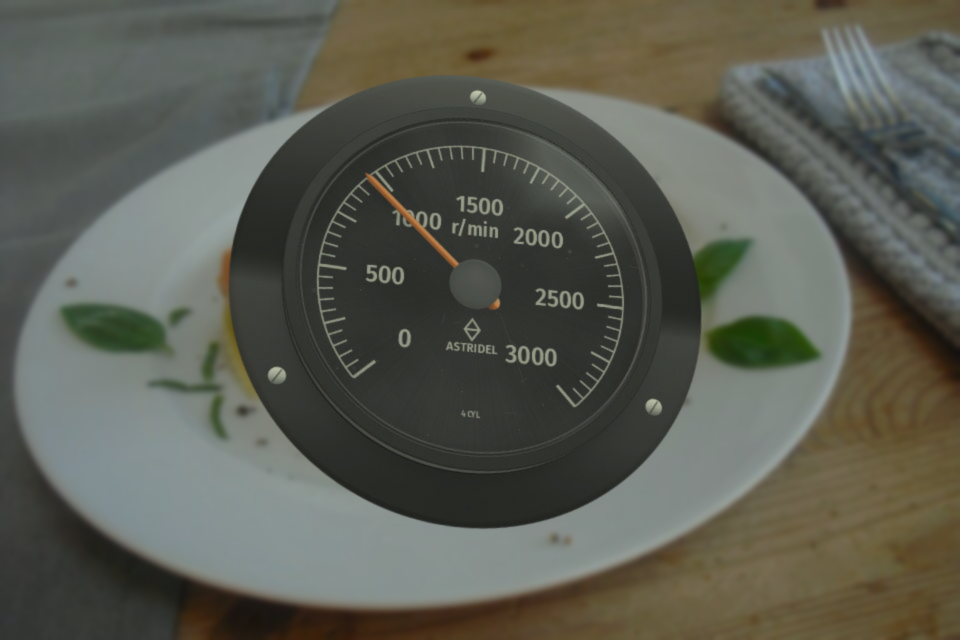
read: 950 rpm
